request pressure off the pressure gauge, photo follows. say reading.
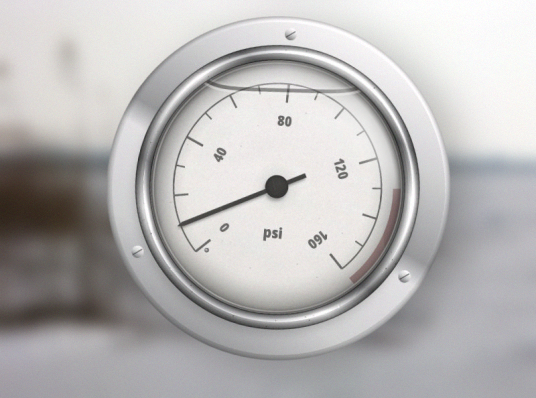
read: 10 psi
